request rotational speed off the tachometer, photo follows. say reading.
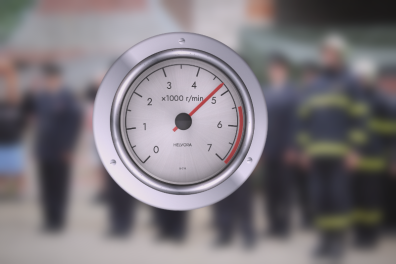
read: 4750 rpm
